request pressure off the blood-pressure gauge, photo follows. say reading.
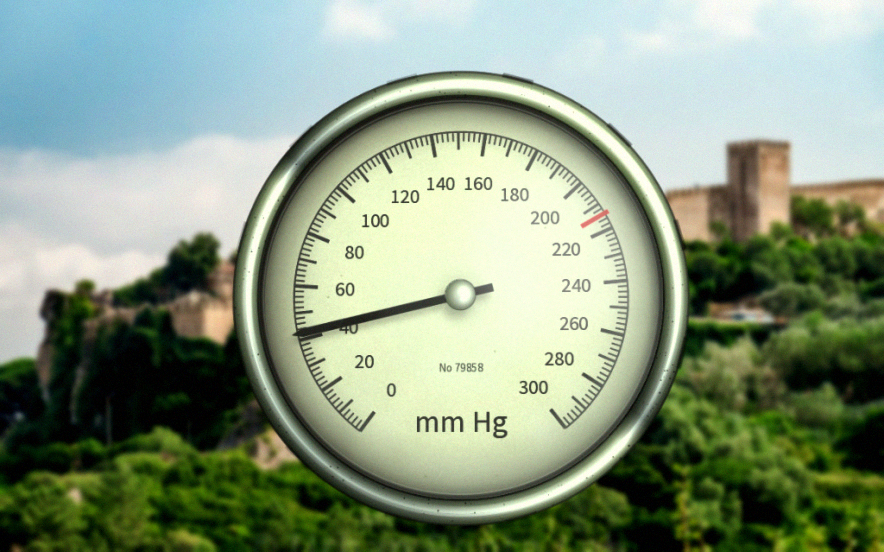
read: 42 mmHg
